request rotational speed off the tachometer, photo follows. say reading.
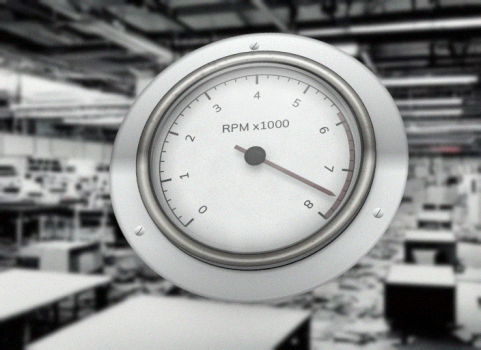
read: 7600 rpm
